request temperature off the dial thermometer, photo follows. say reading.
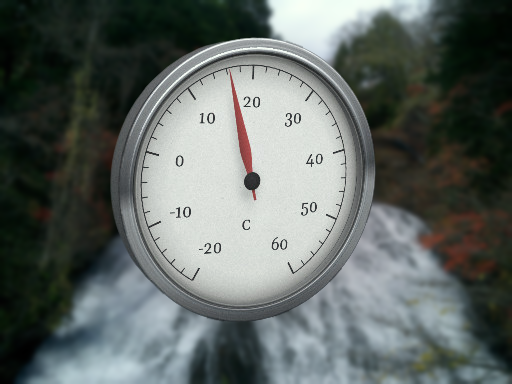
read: 16 °C
